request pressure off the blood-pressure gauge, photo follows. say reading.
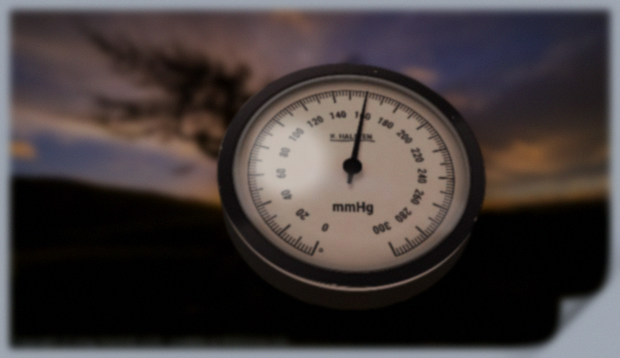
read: 160 mmHg
